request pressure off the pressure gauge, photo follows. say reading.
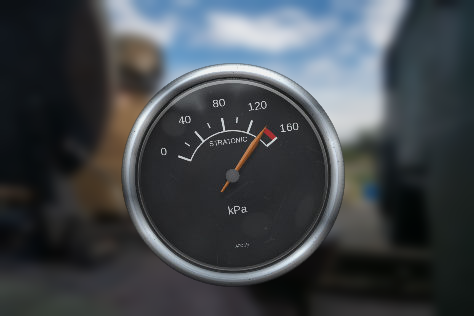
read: 140 kPa
